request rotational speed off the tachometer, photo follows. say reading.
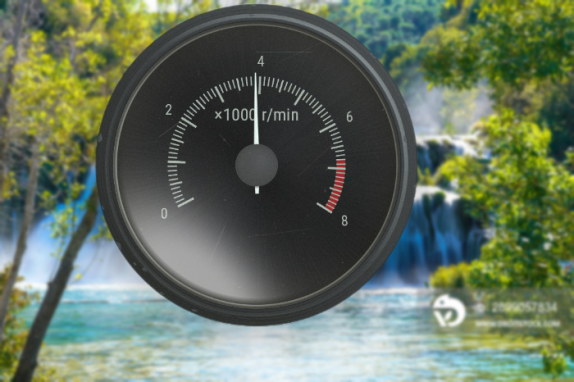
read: 3900 rpm
